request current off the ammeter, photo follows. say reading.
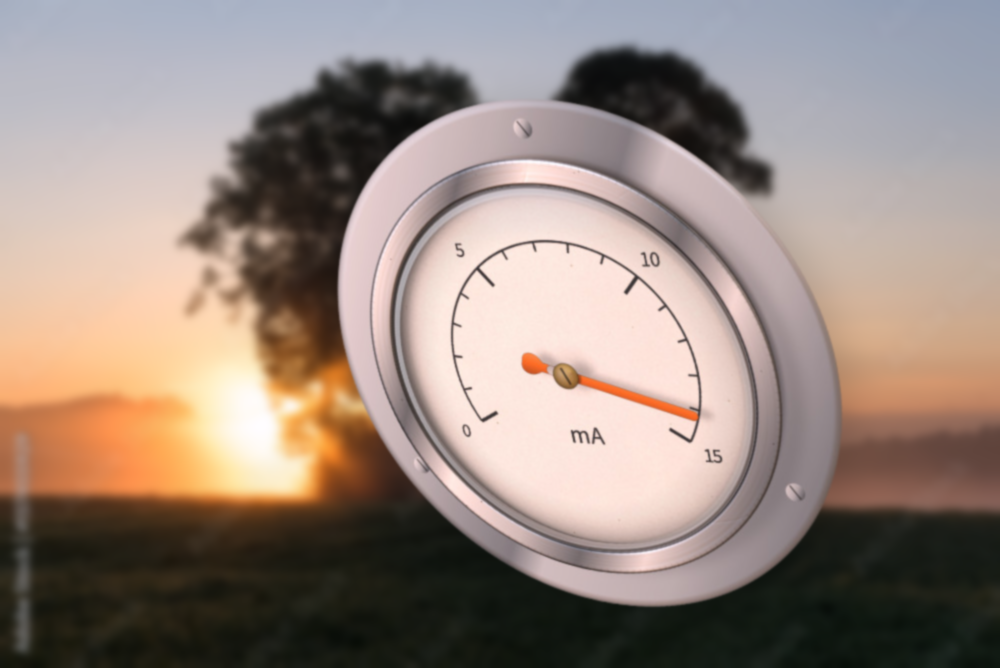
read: 14 mA
